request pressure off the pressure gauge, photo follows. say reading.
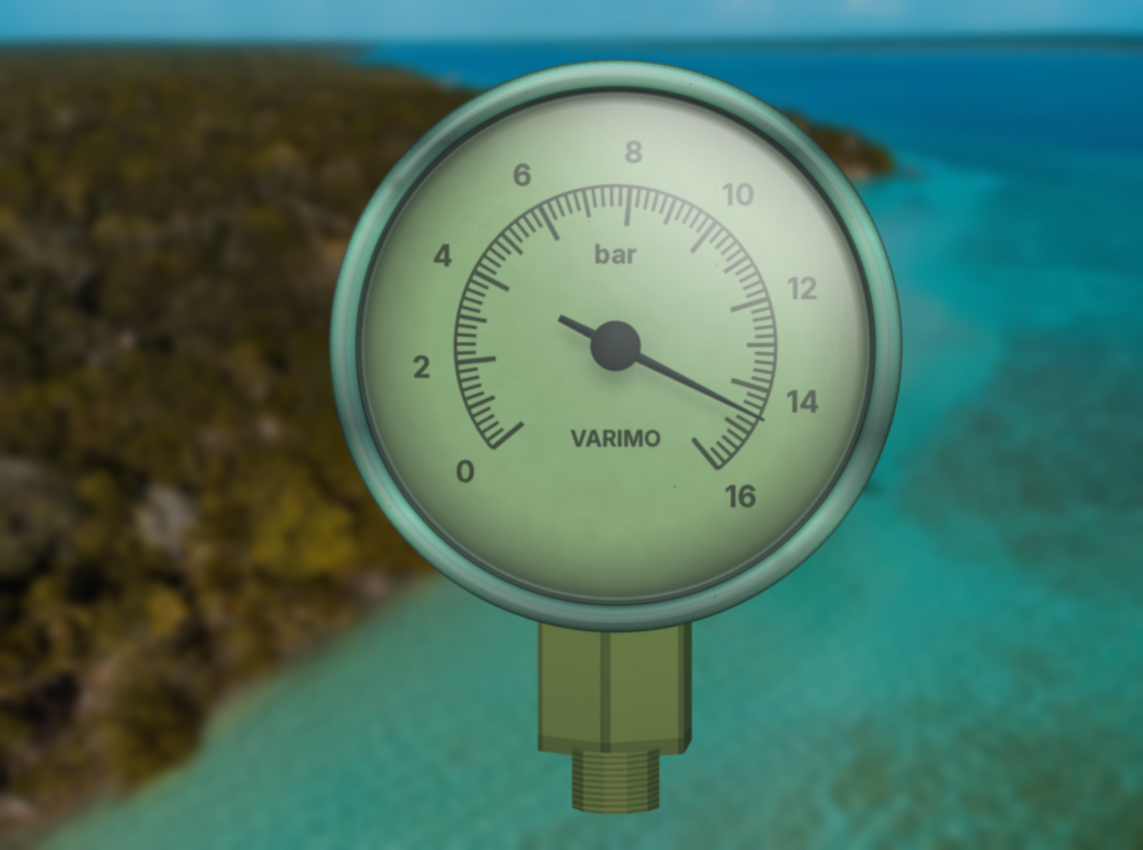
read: 14.6 bar
